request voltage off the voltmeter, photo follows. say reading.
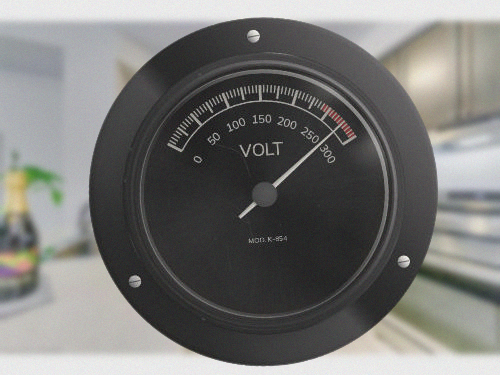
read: 275 V
